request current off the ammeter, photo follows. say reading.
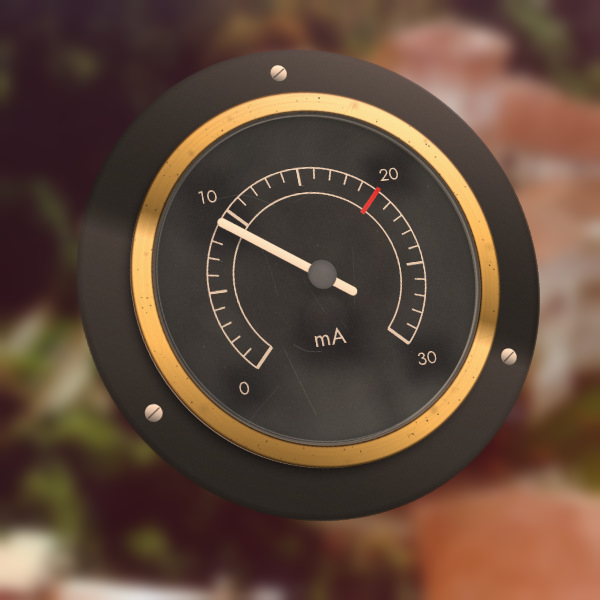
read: 9 mA
